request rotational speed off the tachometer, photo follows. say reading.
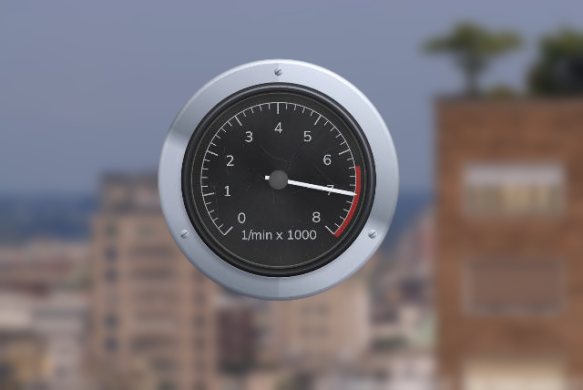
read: 7000 rpm
